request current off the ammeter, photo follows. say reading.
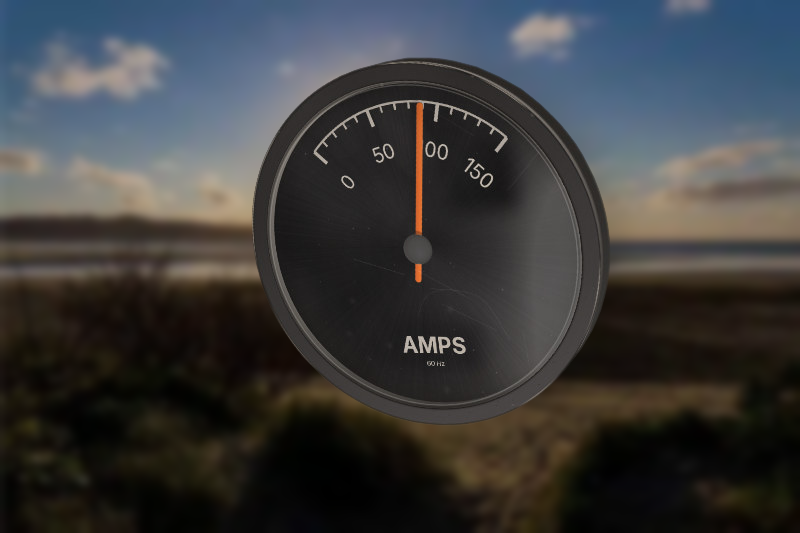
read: 90 A
